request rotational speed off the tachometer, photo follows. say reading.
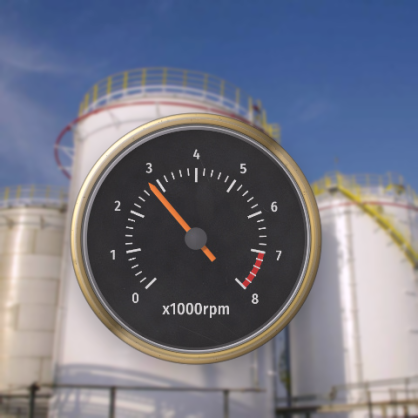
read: 2800 rpm
